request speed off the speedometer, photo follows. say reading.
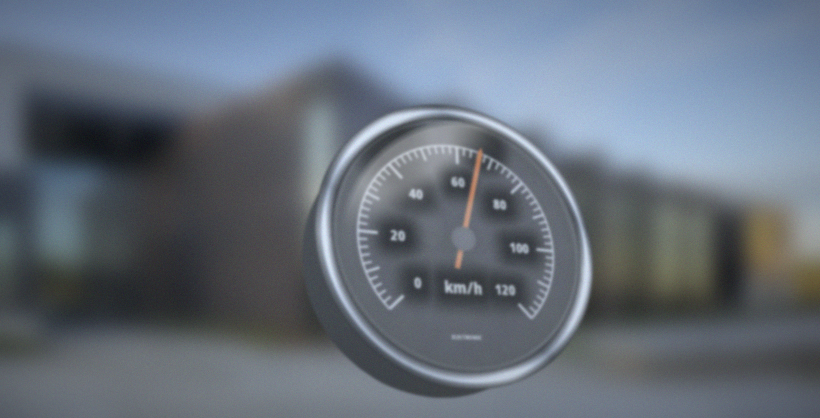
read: 66 km/h
